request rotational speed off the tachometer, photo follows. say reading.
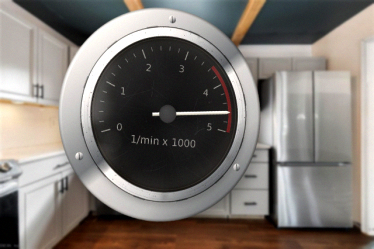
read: 4600 rpm
